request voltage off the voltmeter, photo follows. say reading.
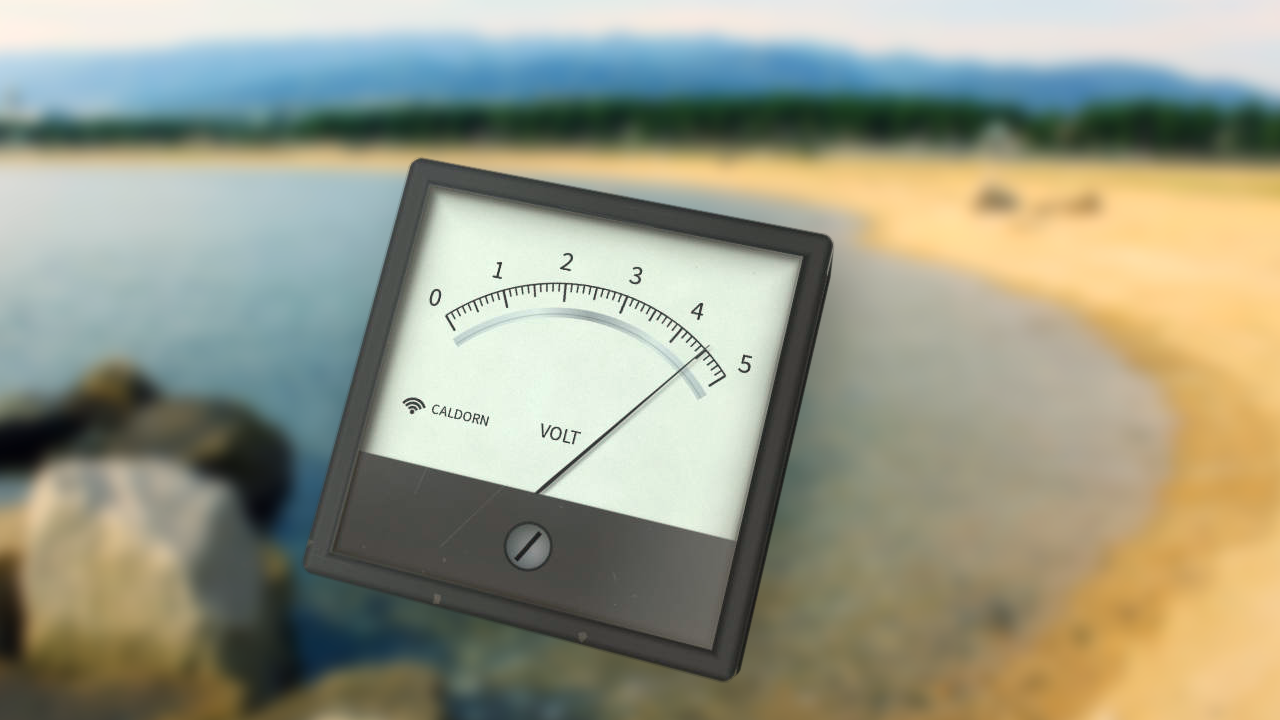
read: 4.5 V
